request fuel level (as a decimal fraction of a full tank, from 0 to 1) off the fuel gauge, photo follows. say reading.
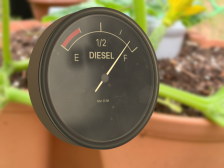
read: 0.875
